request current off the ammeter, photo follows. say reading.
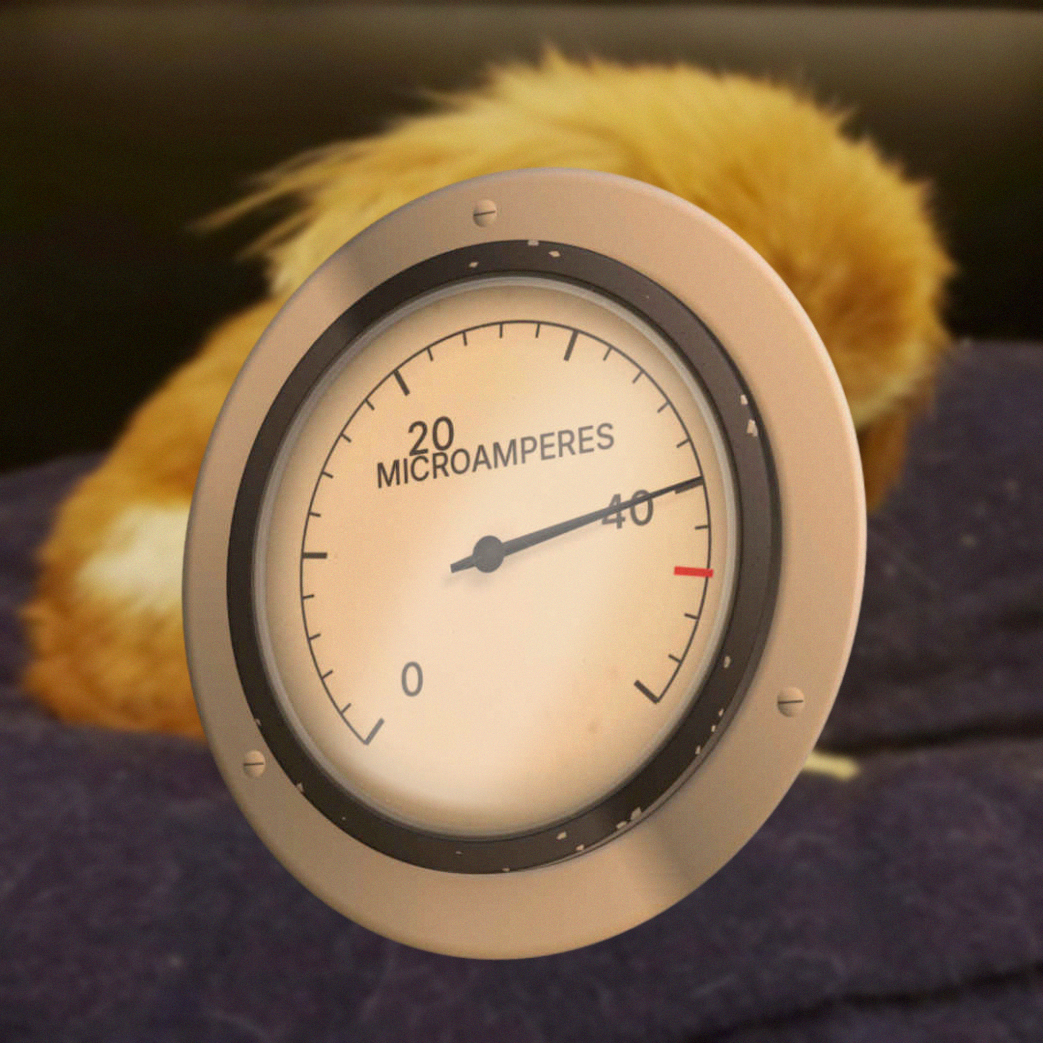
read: 40 µA
